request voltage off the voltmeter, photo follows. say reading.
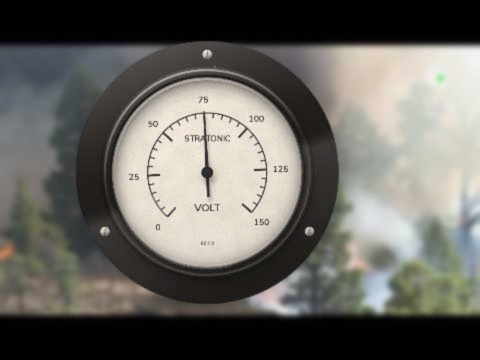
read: 75 V
